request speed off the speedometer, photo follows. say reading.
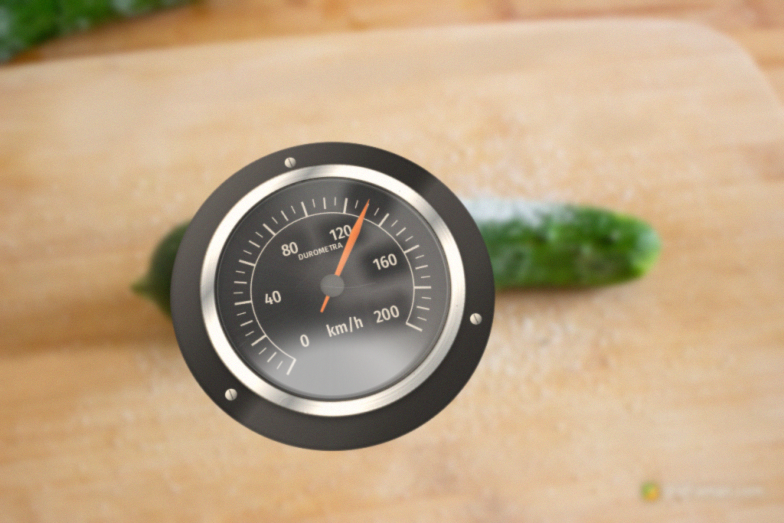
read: 130 km/h
